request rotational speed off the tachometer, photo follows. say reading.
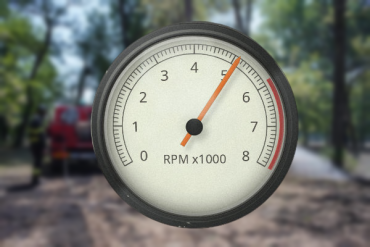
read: 5100 rpm
